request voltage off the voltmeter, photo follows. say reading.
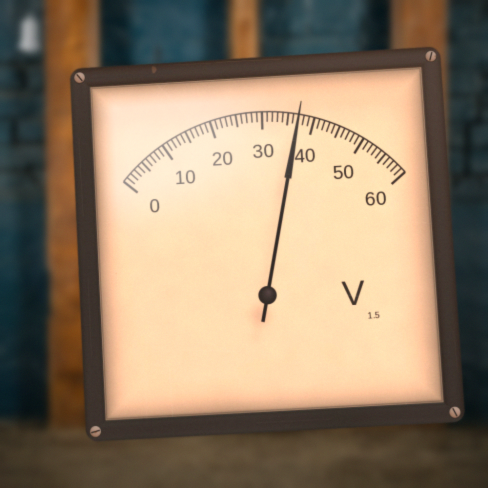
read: 37 V
